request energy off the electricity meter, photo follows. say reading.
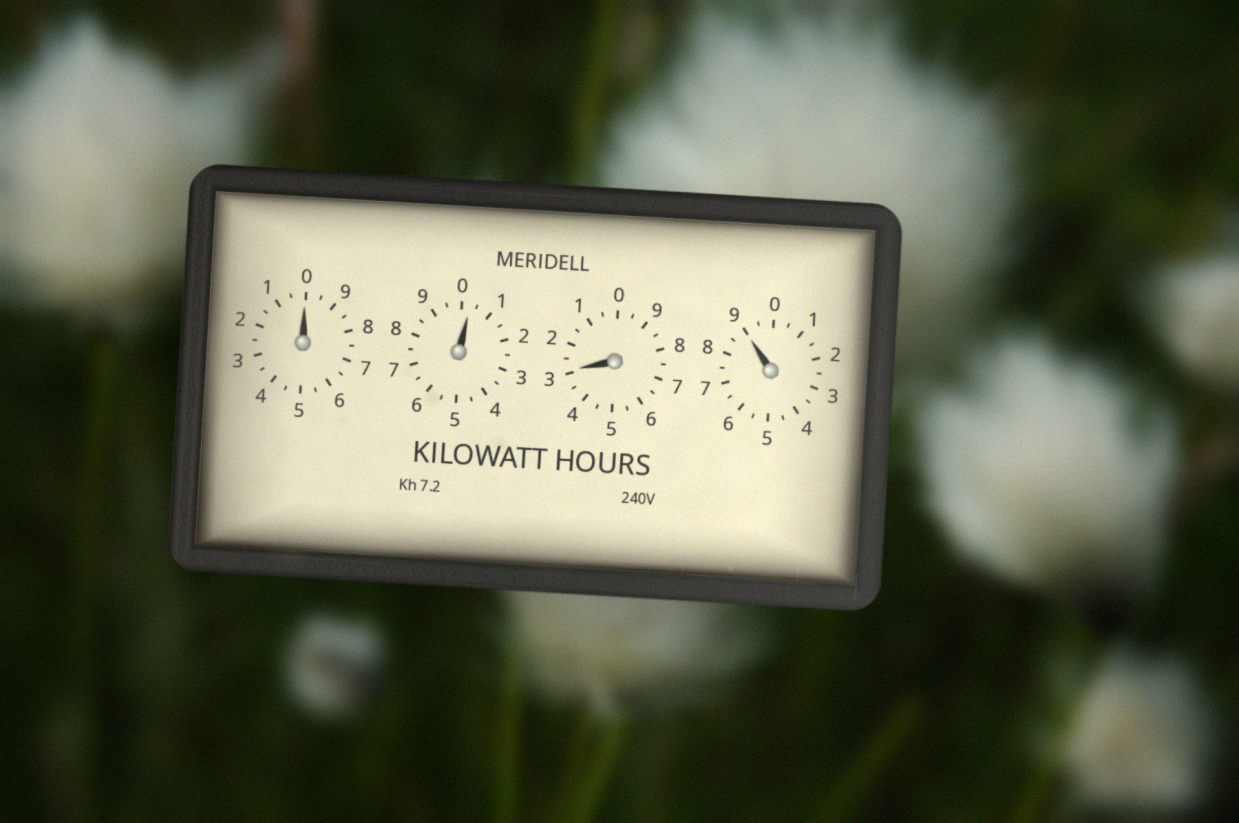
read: 29 kWh
